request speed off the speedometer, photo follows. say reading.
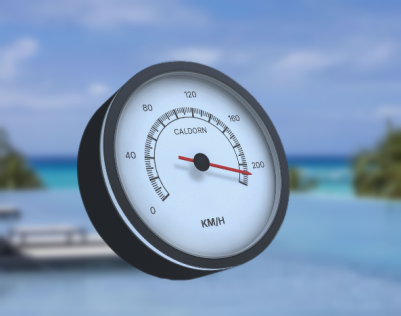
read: 210 km/h
